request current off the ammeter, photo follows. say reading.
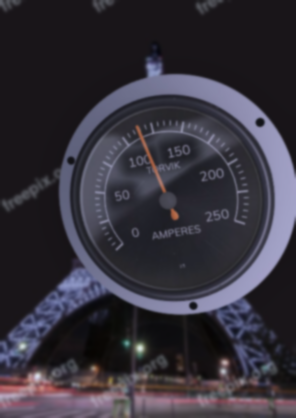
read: 115 A
